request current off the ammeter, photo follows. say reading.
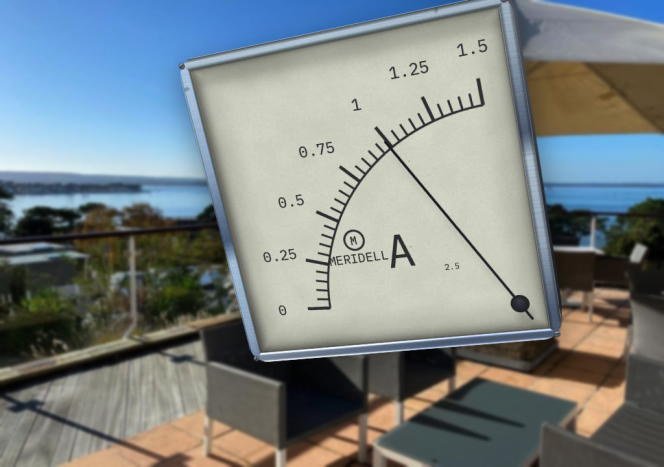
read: 1 A
